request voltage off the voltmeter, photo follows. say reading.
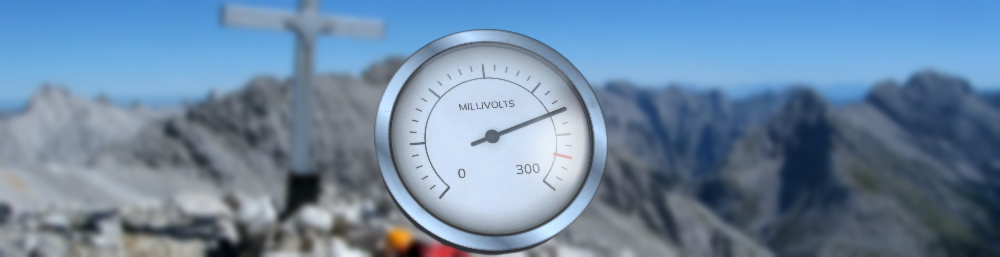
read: 230 mV
